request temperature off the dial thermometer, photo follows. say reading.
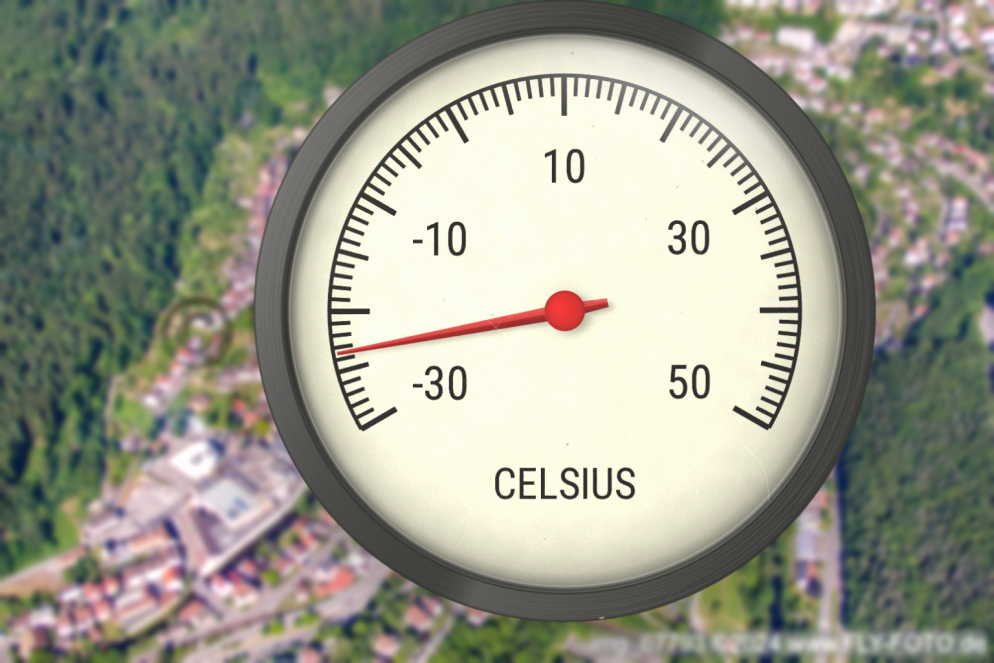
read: -23.5 °C
